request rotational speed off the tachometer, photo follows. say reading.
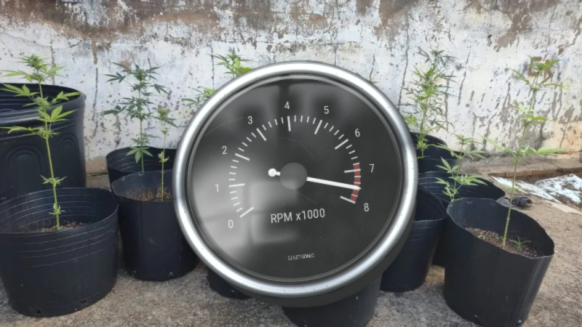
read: 7600 rpm
